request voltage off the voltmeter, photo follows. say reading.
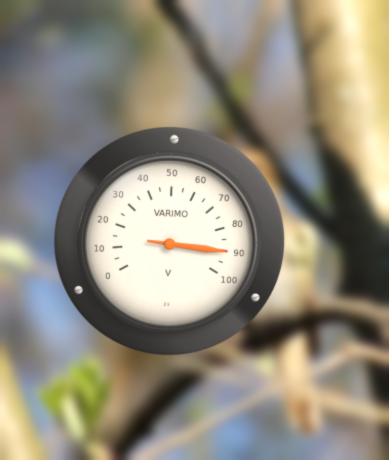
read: 90 V
